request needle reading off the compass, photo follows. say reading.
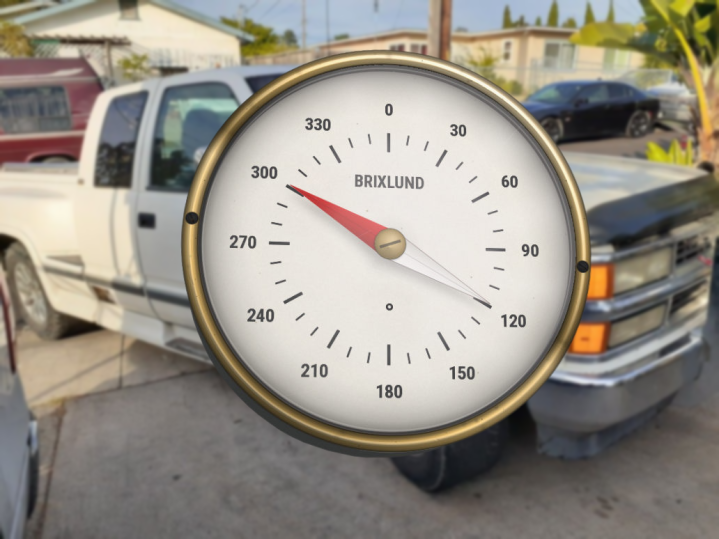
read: 300 °
